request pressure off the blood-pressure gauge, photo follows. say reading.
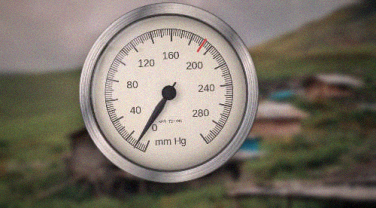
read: 10 mmHg
